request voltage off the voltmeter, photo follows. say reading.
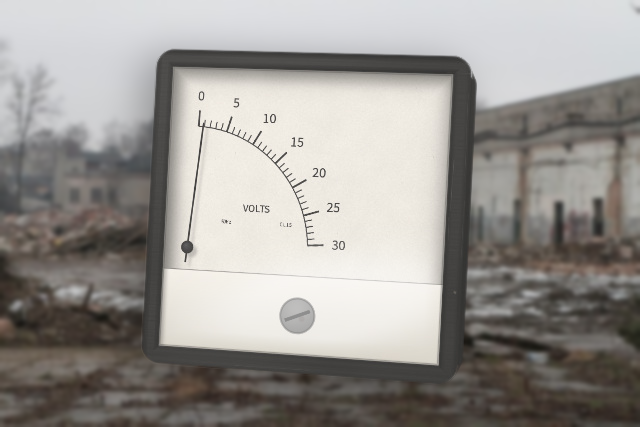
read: 1 V
